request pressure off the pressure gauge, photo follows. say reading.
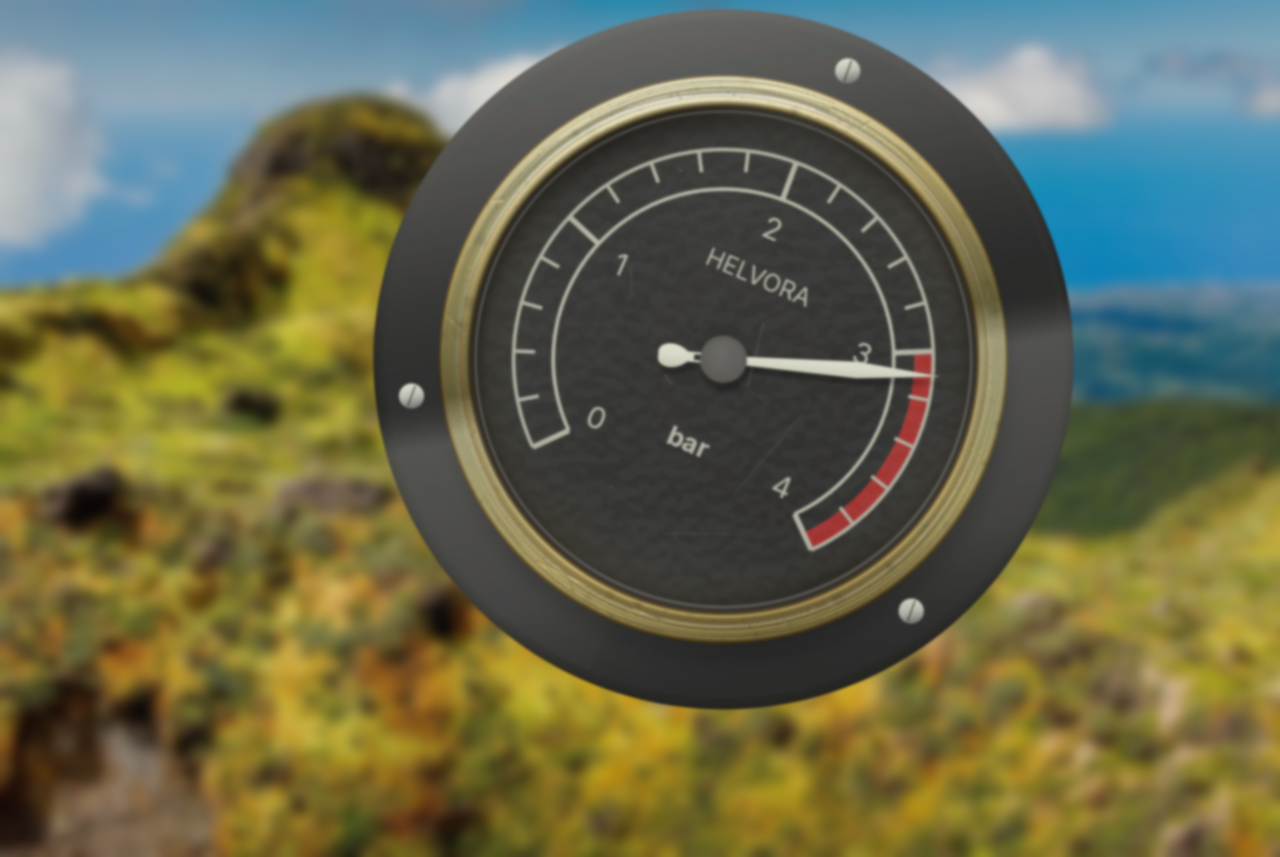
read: 3.1 bar
